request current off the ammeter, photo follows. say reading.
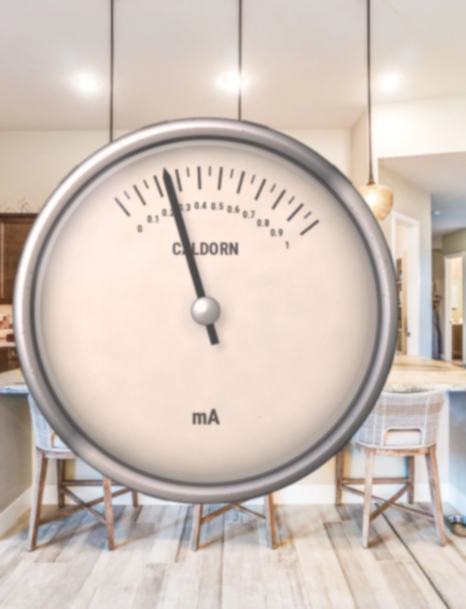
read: 0.25 mA
